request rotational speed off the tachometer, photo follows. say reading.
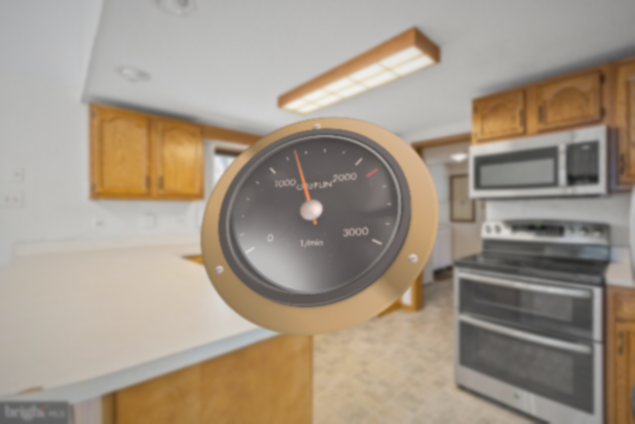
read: 1300 rpm
